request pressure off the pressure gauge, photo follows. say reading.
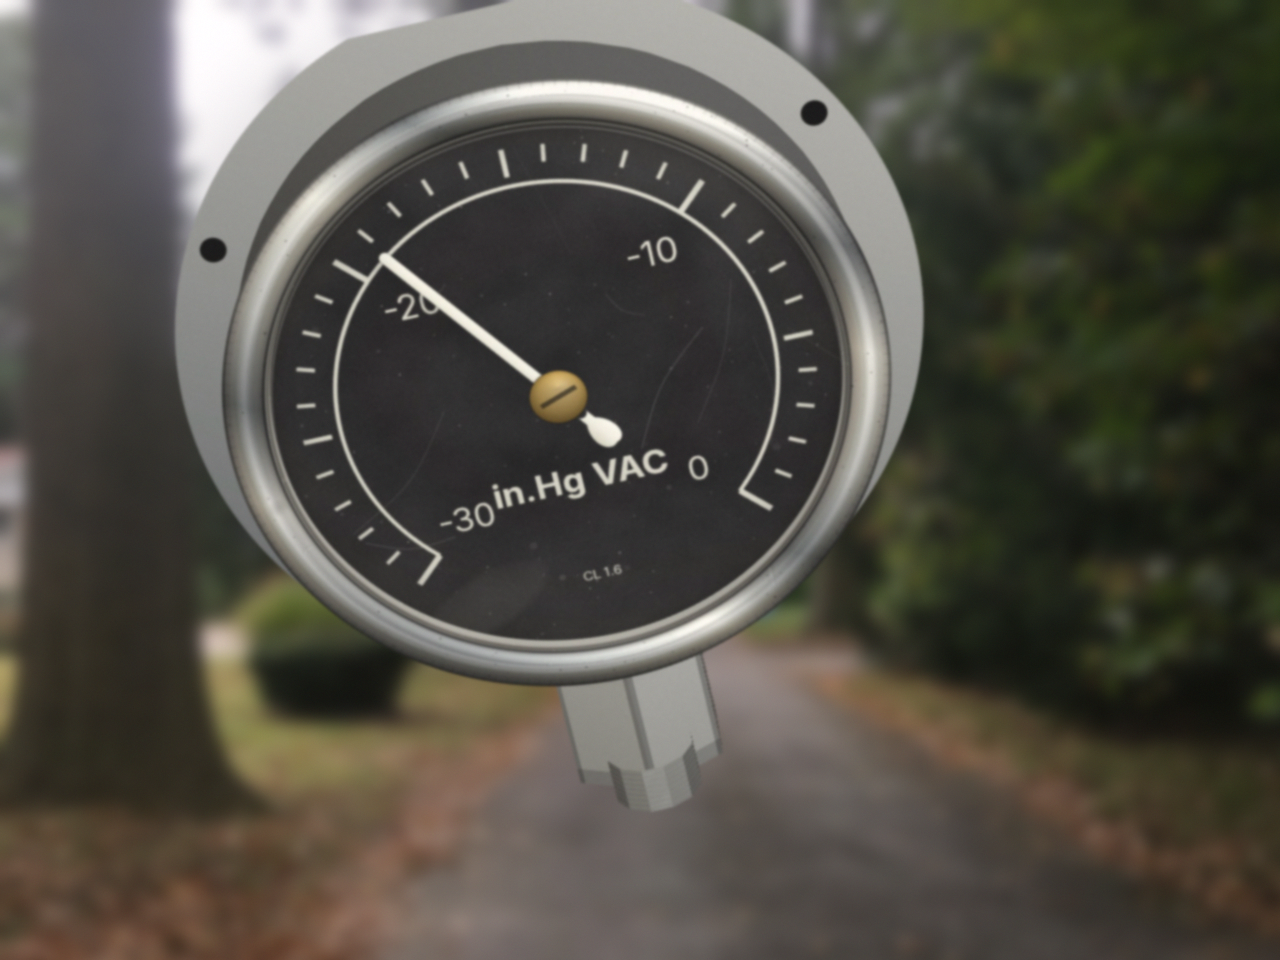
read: -19 inHg
